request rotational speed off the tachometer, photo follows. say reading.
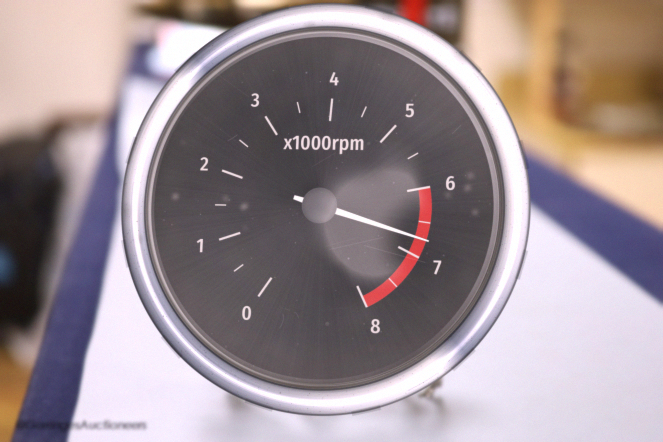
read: 6750 rpm
